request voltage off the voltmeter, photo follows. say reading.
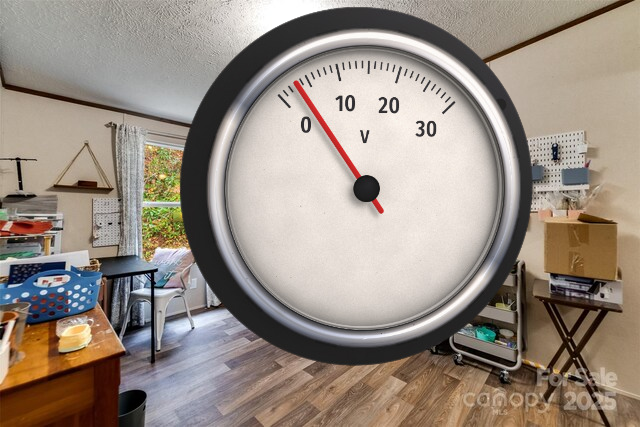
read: 3 V
